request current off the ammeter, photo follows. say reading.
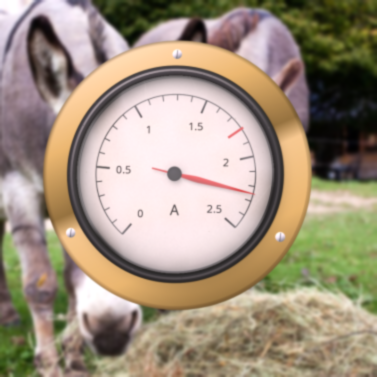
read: 2.25 A
